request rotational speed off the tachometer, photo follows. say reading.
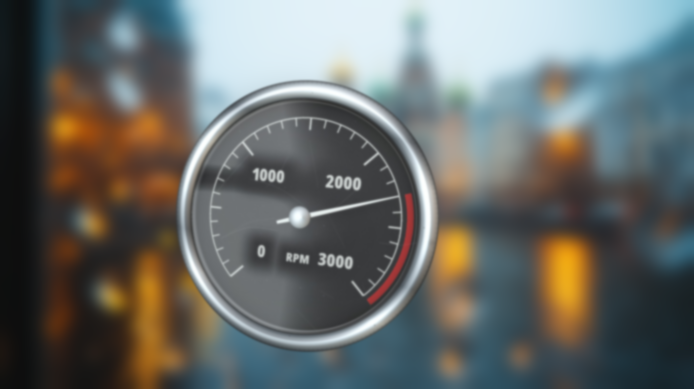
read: 2300 rpm
